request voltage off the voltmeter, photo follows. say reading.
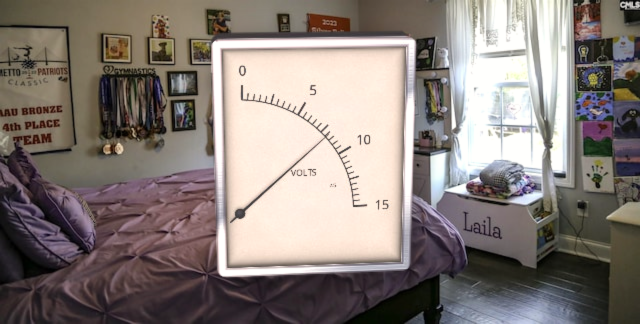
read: 8 V
